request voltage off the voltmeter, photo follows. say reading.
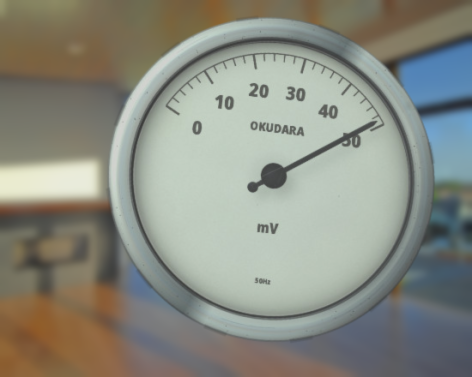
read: 49 mV
